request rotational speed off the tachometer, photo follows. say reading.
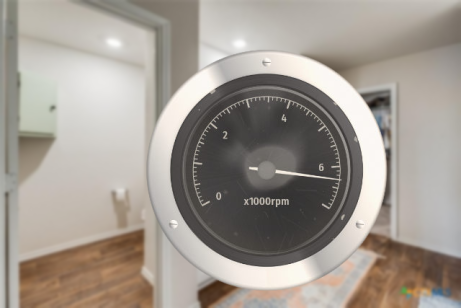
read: 6300 rpm
